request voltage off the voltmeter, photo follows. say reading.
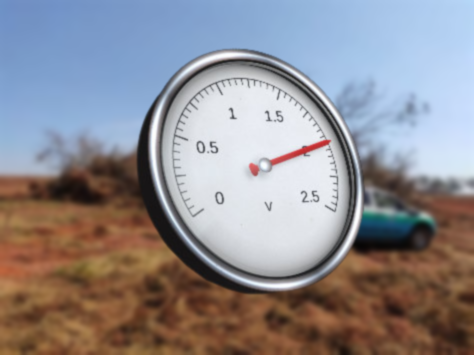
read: 2 V
